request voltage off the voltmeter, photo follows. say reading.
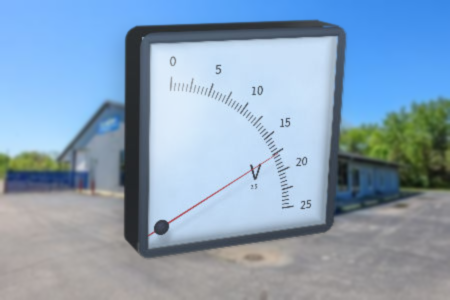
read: 17.5 V
